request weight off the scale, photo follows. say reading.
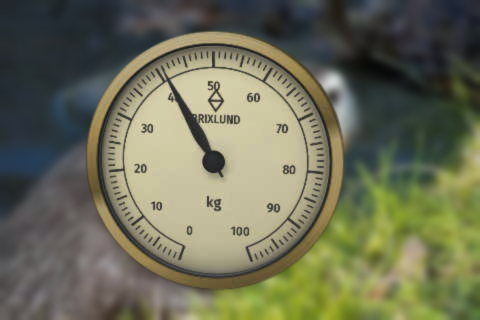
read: 41 kg
